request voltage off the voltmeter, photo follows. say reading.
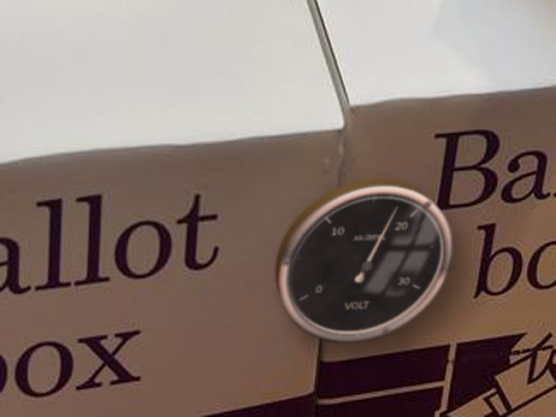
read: 17.5 V
